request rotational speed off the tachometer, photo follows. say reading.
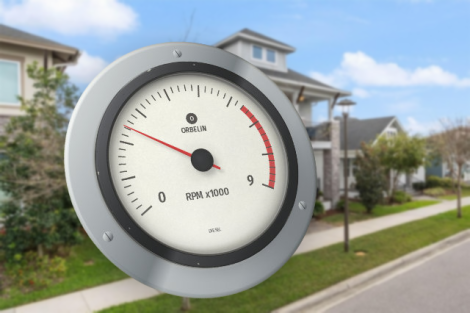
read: 2400 rpm
